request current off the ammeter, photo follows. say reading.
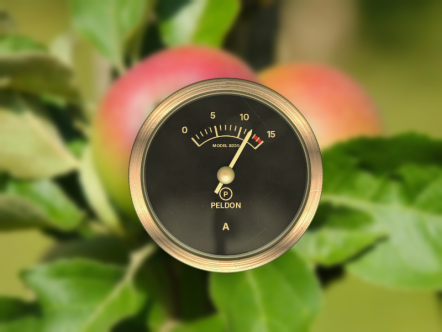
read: 12 A
